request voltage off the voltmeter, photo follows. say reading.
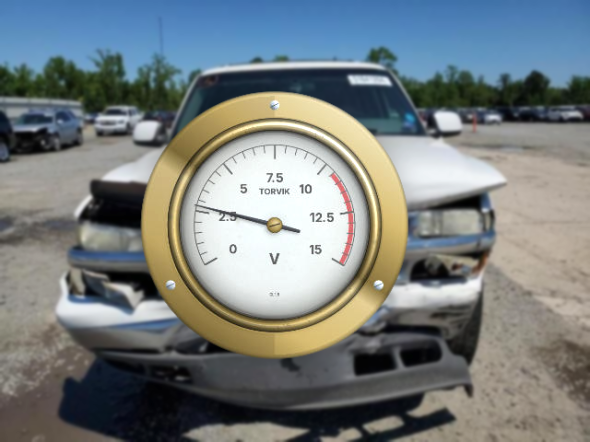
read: 2.75 V
